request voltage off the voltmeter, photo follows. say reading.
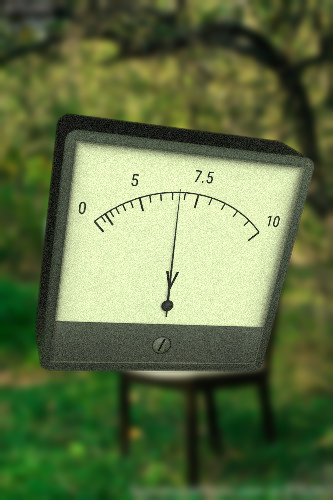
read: 6.75 V
